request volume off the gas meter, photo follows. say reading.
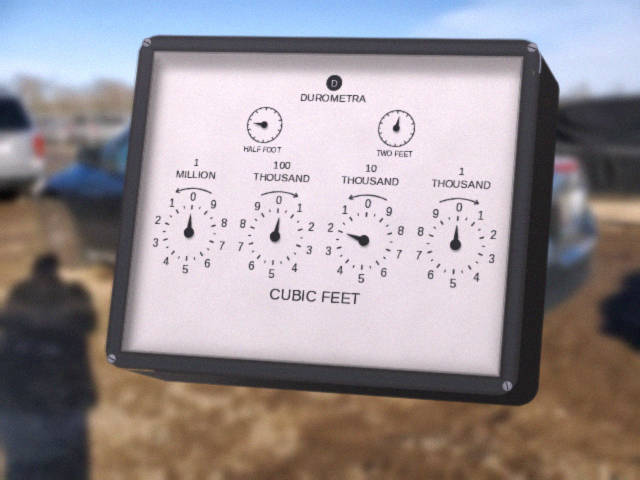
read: 2000 ft³
